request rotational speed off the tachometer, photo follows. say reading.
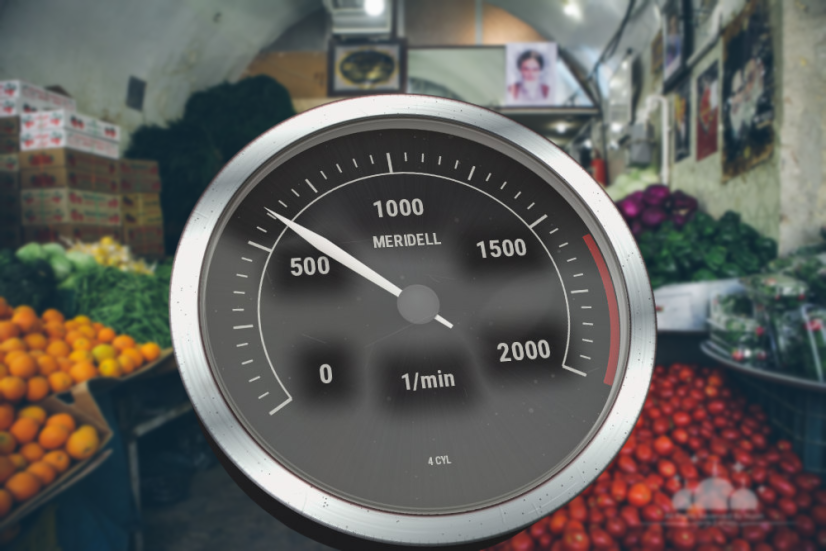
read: 600 rpm
